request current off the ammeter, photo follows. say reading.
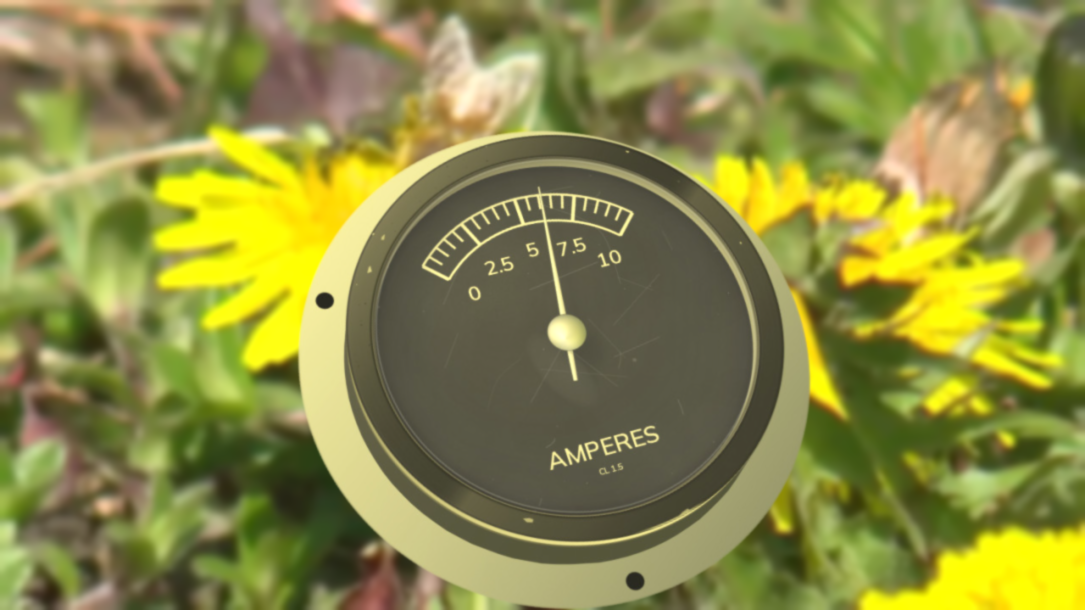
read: 6 A
